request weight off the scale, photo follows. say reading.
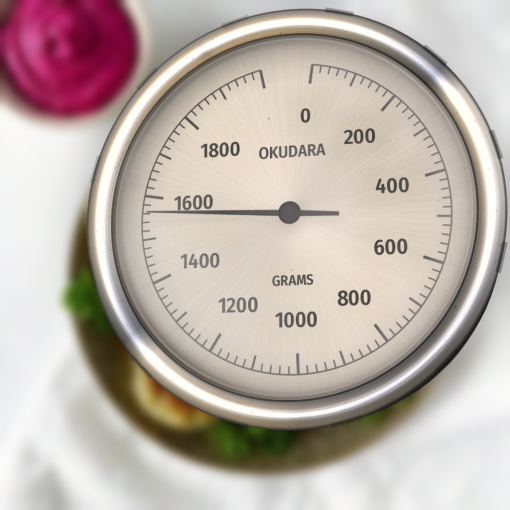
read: 1560 g
